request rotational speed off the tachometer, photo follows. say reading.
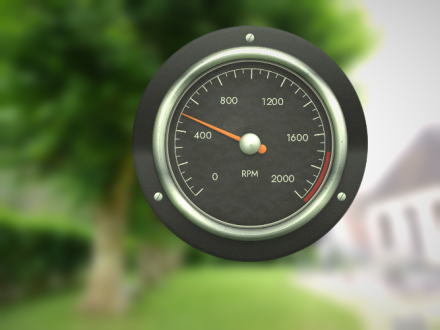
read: 500 rpm
